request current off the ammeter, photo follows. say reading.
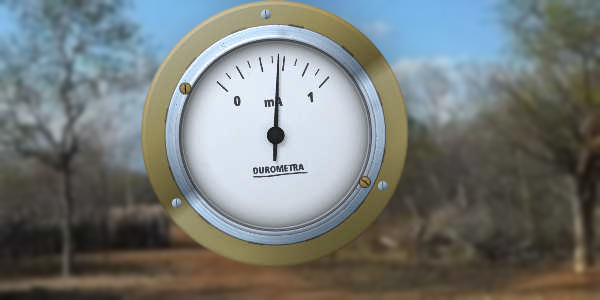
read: 0.55 mA
